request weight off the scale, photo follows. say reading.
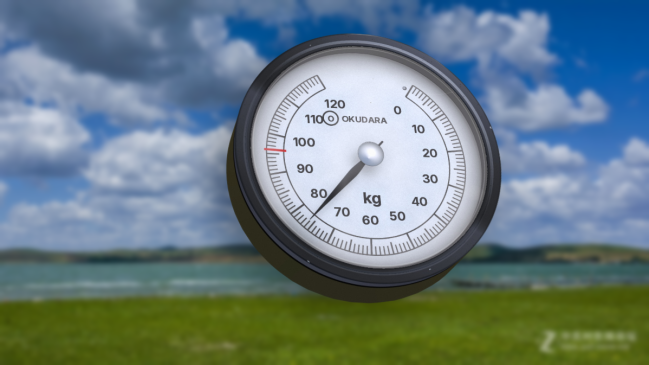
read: 76 kg
